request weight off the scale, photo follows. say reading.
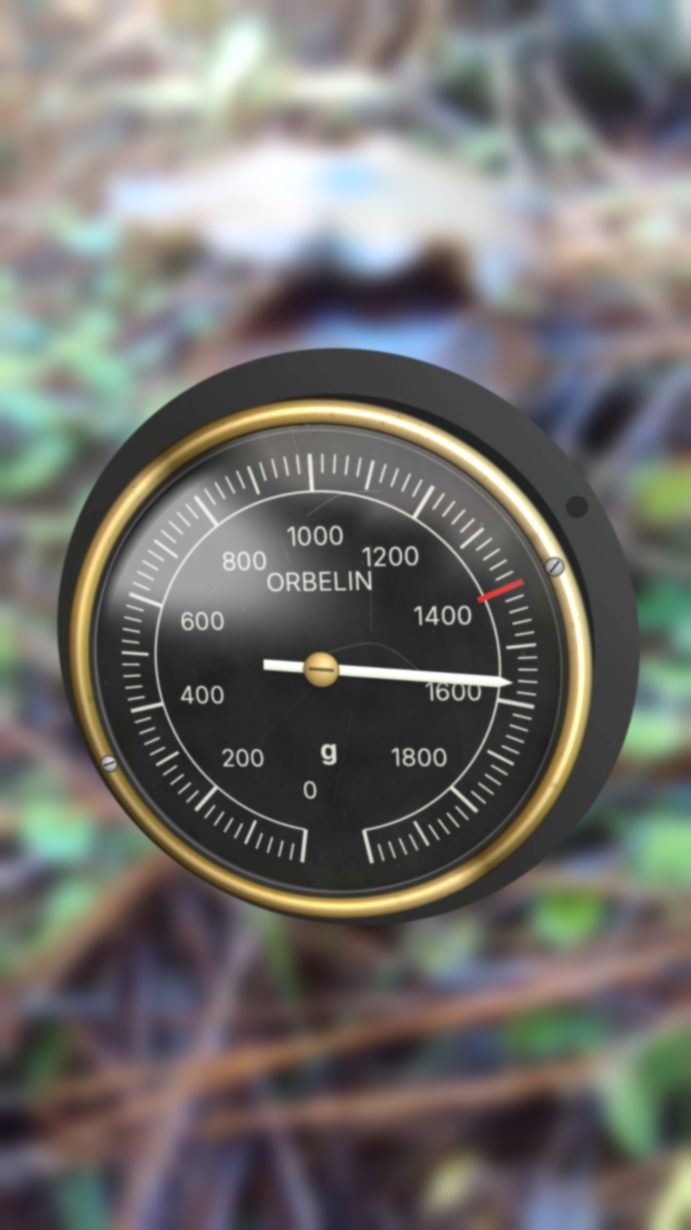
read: 1560 g
